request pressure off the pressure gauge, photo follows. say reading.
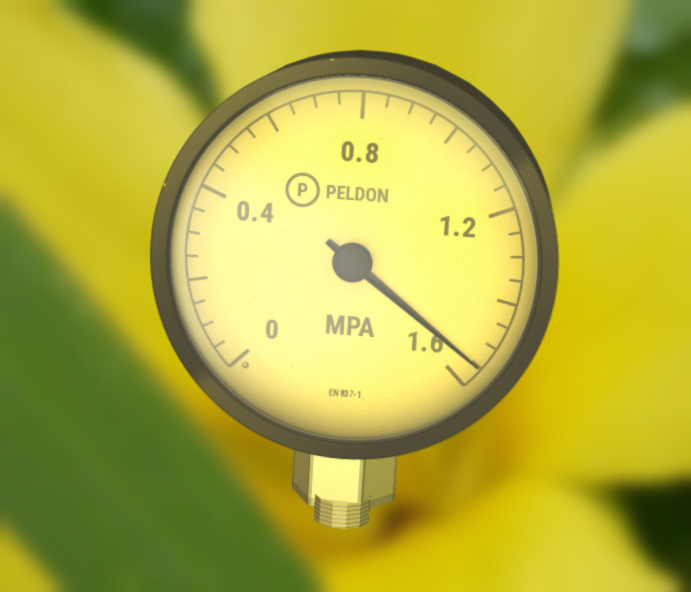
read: 1.55 MPa
